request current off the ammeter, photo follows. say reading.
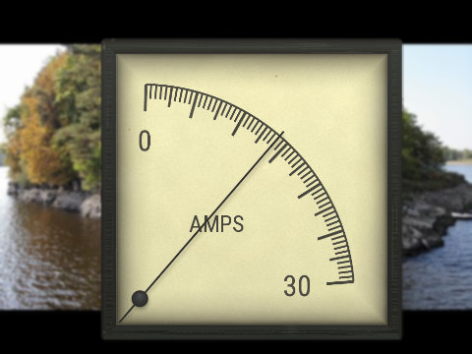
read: 14 A
